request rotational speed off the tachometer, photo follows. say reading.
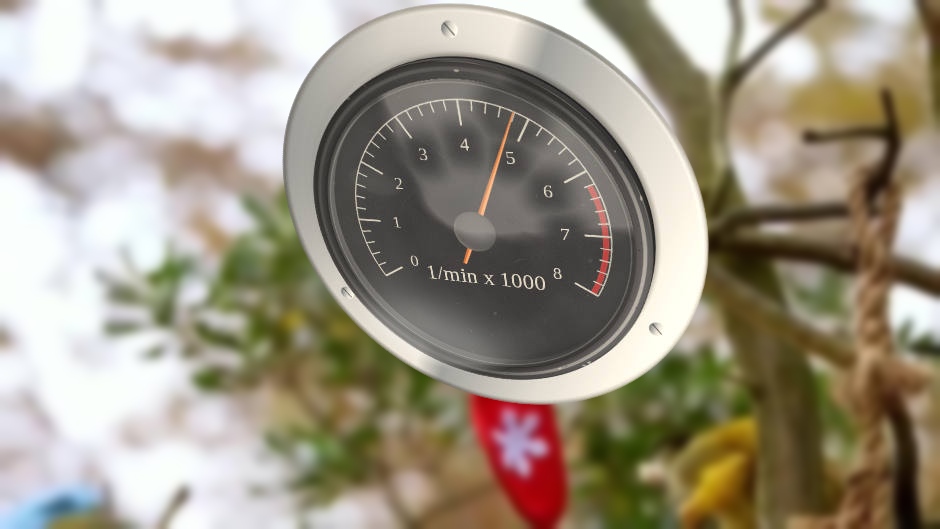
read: 4800 rpm
